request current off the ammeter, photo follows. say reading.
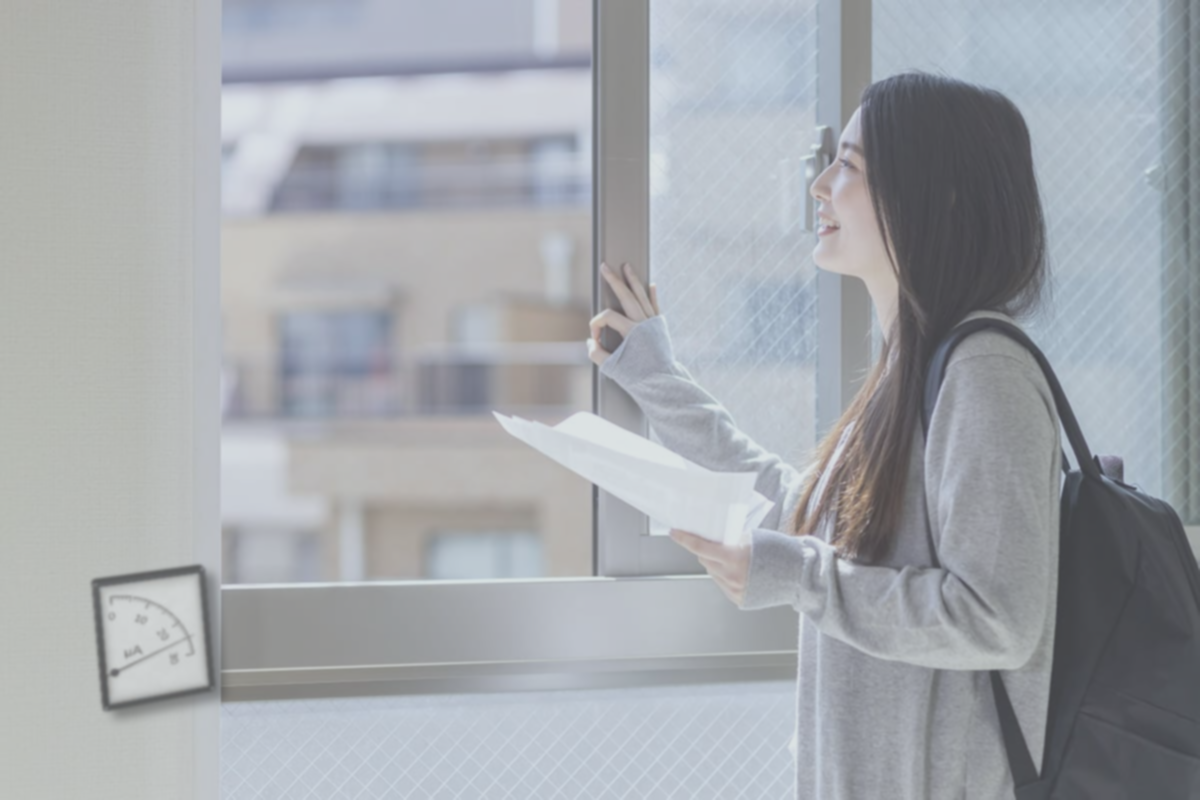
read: 25 µA
